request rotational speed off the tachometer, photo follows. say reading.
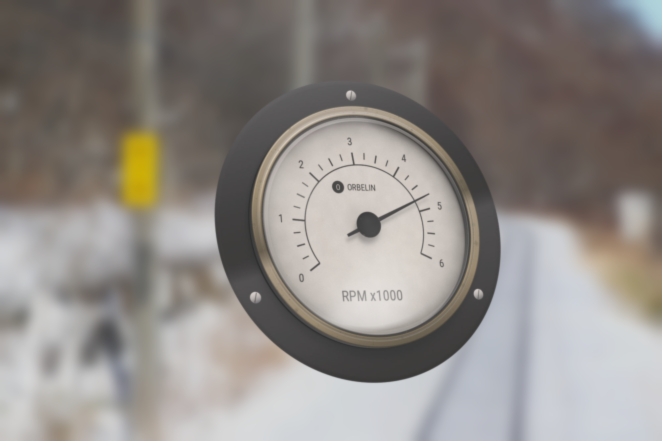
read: 4750 rpm
